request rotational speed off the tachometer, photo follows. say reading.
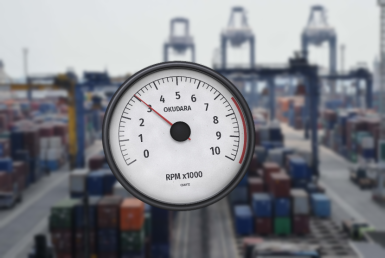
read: 3000 rpm
